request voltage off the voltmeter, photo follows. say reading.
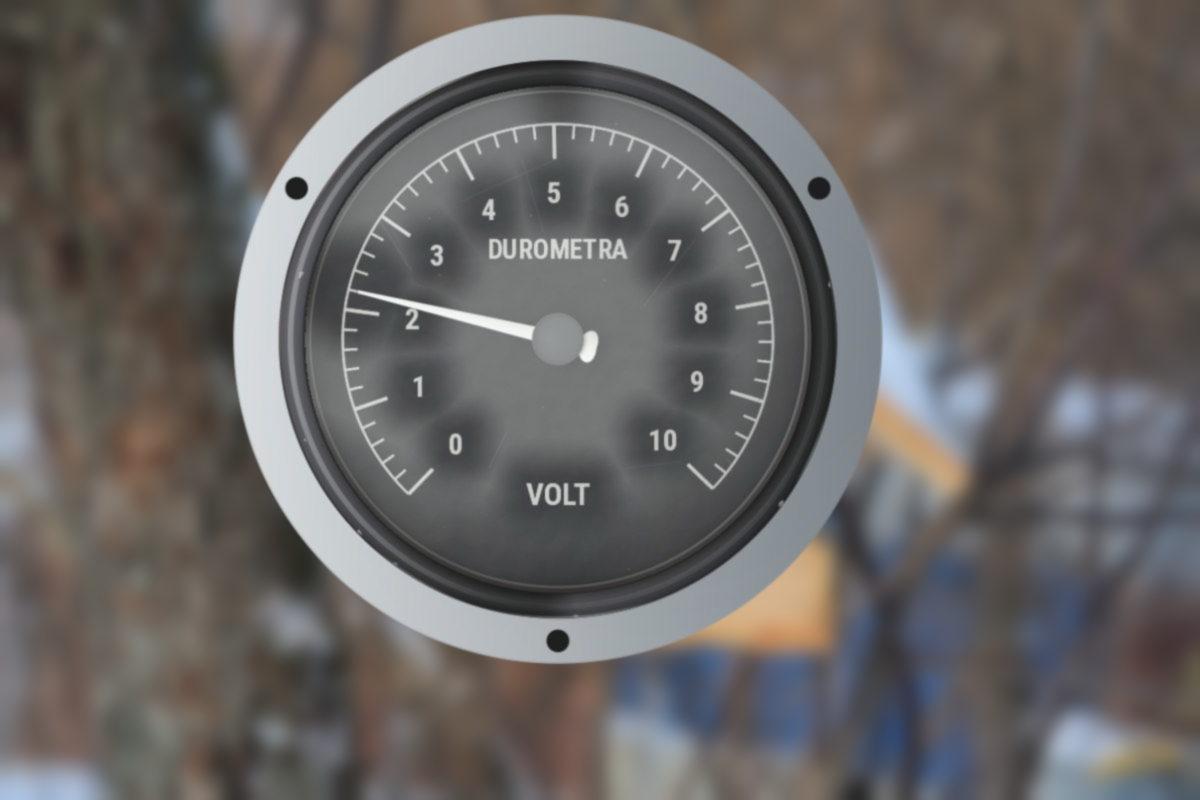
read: 2.2 V
